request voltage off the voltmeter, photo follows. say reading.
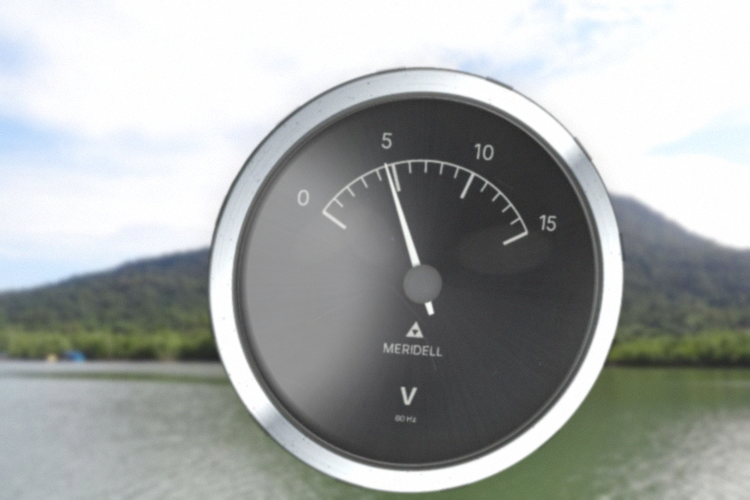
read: 4.5 V
